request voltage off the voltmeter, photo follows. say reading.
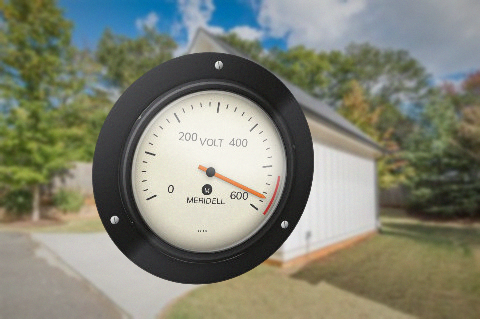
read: 570 V
